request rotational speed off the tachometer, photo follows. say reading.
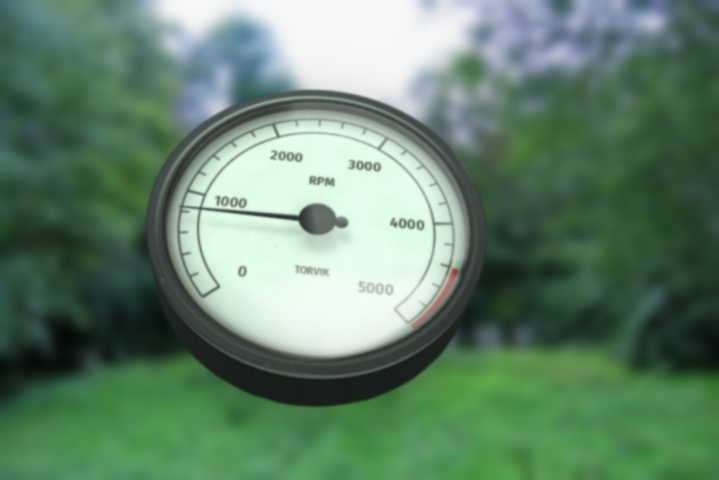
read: 800 rpm
